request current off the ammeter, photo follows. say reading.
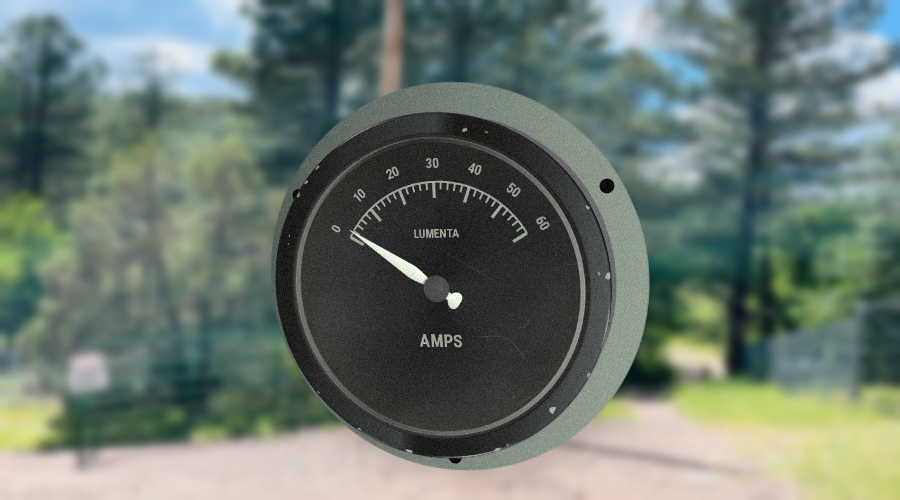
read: 2 A
